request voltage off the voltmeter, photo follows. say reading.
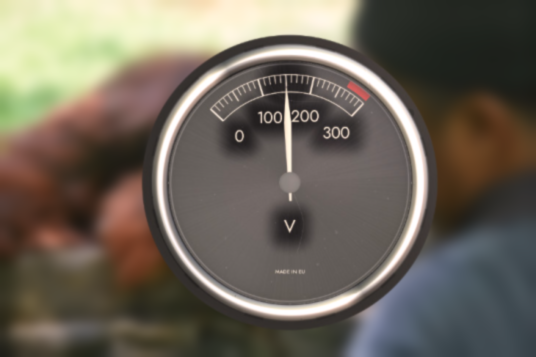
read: 150 V
